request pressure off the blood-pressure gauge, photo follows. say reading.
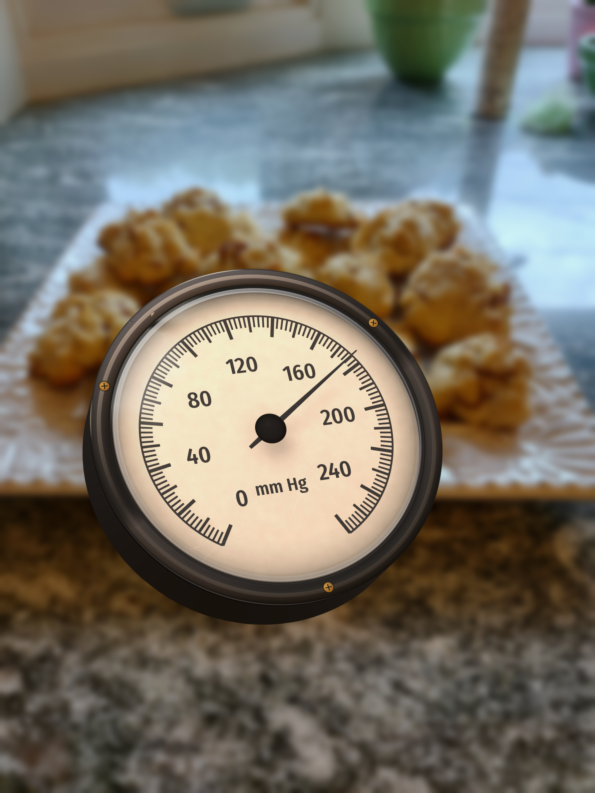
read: 176 mmHg
